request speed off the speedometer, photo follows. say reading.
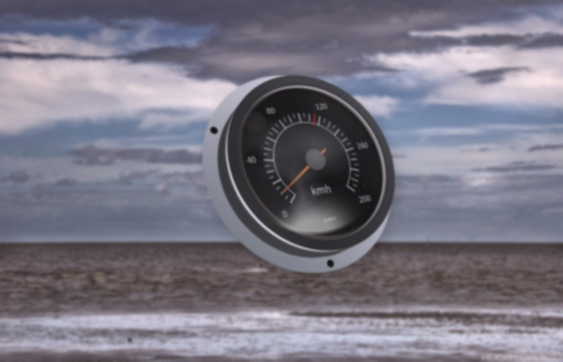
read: 10 km/h
